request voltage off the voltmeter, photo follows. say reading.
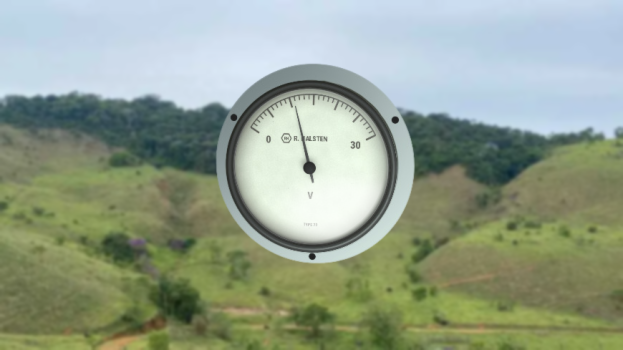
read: 11 V
